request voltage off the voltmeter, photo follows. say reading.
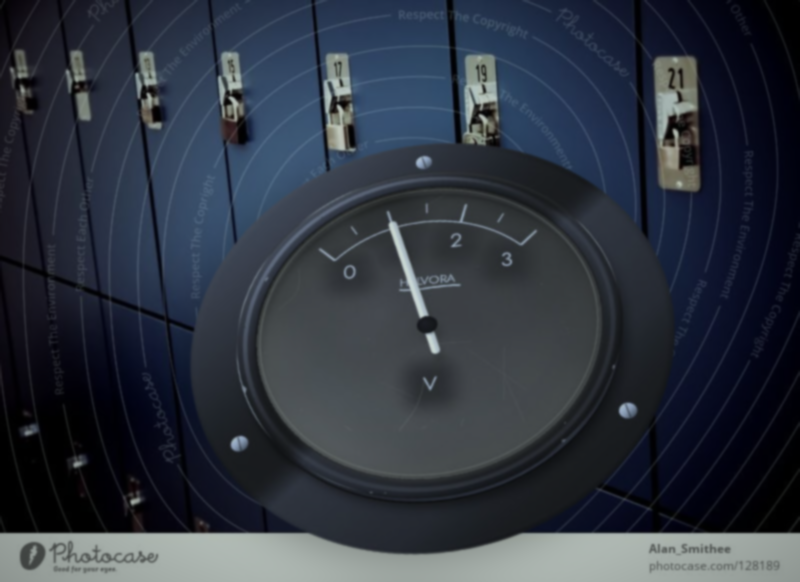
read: 1 V
